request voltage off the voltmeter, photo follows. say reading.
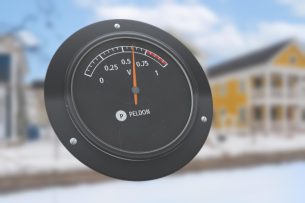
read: 0.6 V
